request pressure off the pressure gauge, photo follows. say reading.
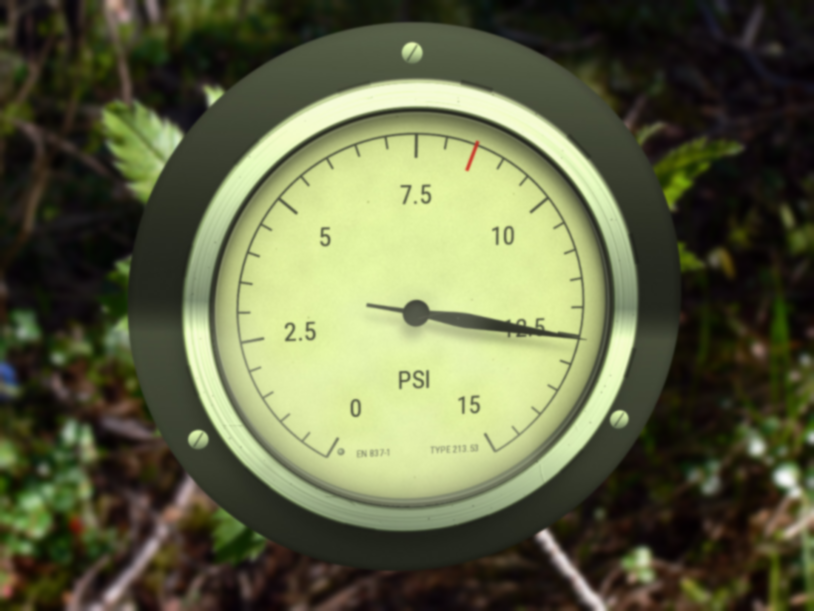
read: 12.5 psi
